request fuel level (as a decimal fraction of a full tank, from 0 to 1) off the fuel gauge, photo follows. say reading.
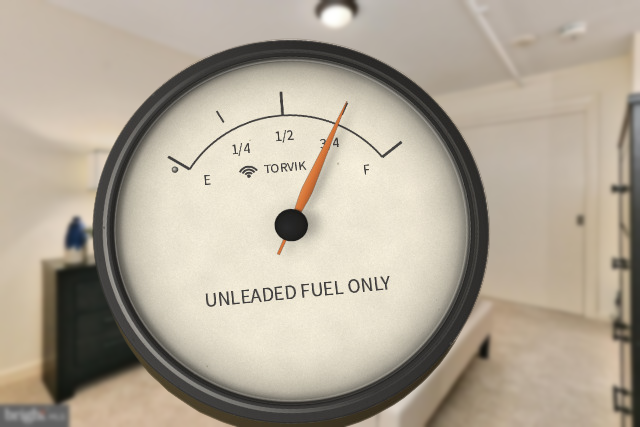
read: 0.75
